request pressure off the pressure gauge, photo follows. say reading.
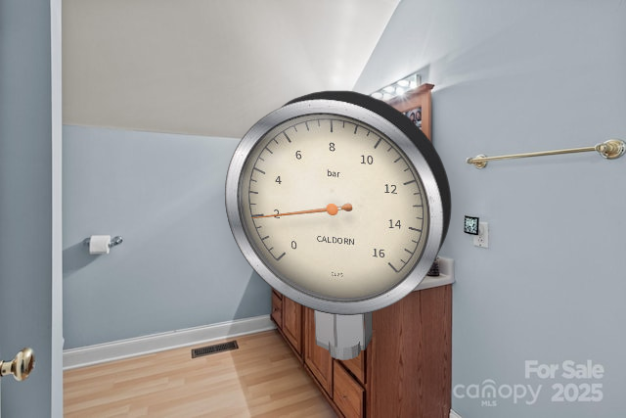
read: 2 bar
